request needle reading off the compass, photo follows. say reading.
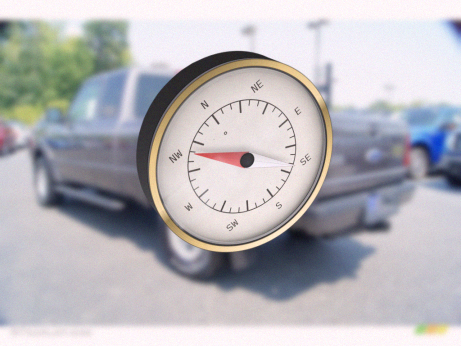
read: 320 °
